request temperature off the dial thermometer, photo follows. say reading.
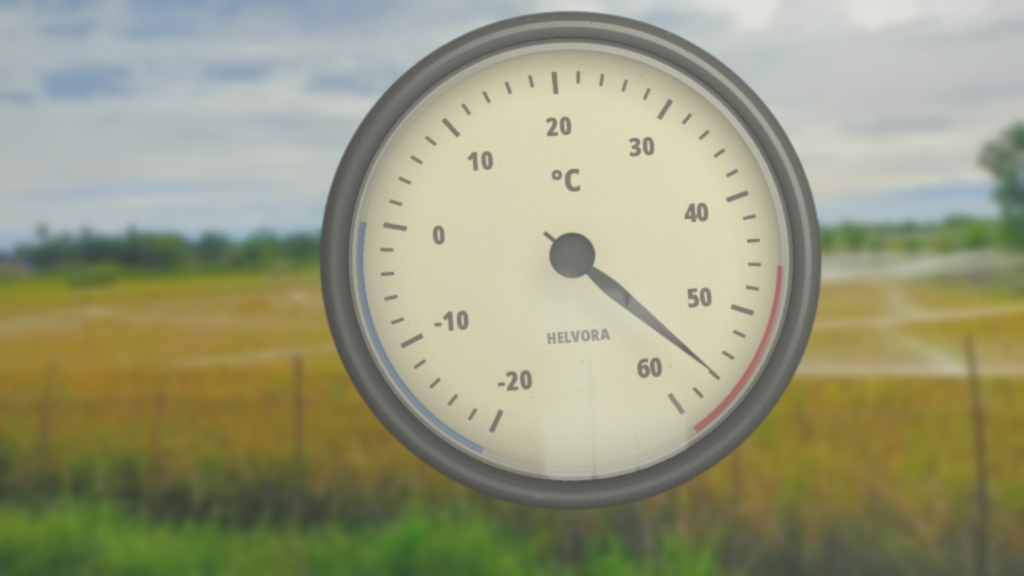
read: 56 °C
